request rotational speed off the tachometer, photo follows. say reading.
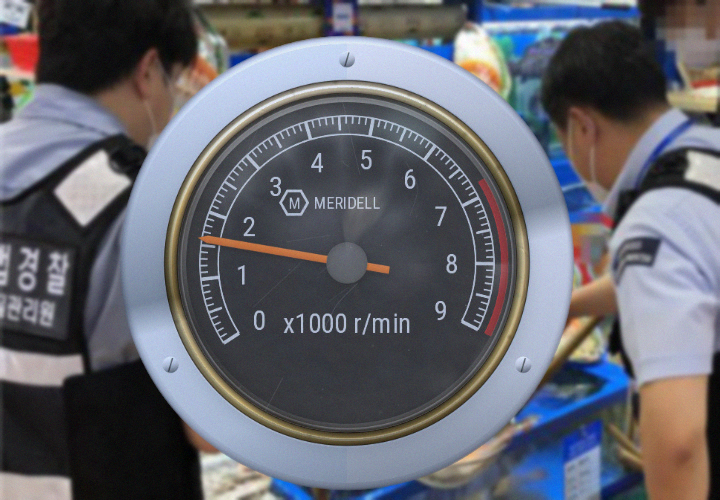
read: 1600 rpm
